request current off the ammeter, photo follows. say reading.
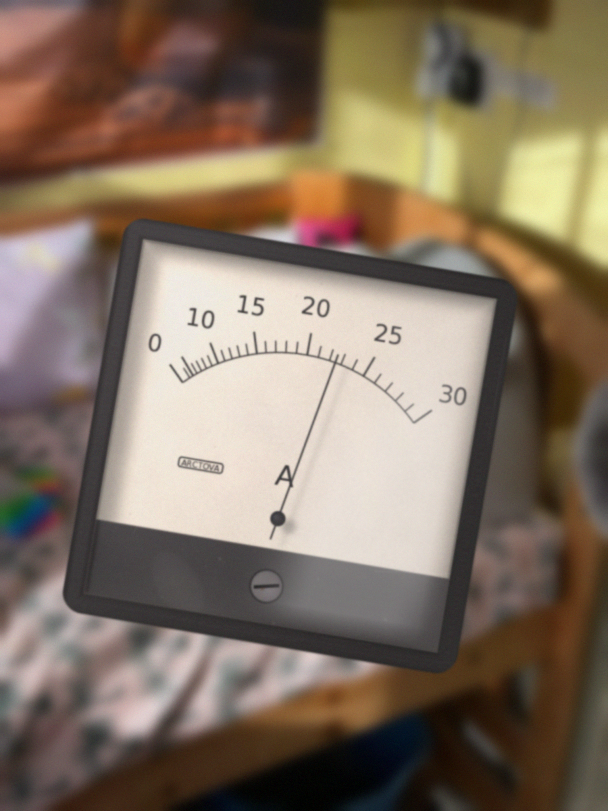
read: 22.5 A
